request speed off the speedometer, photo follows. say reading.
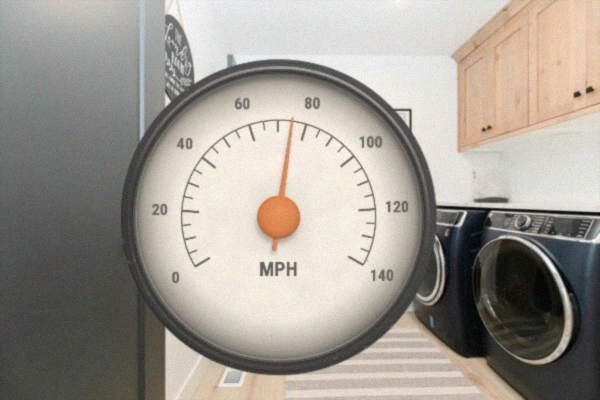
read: 75 mph
